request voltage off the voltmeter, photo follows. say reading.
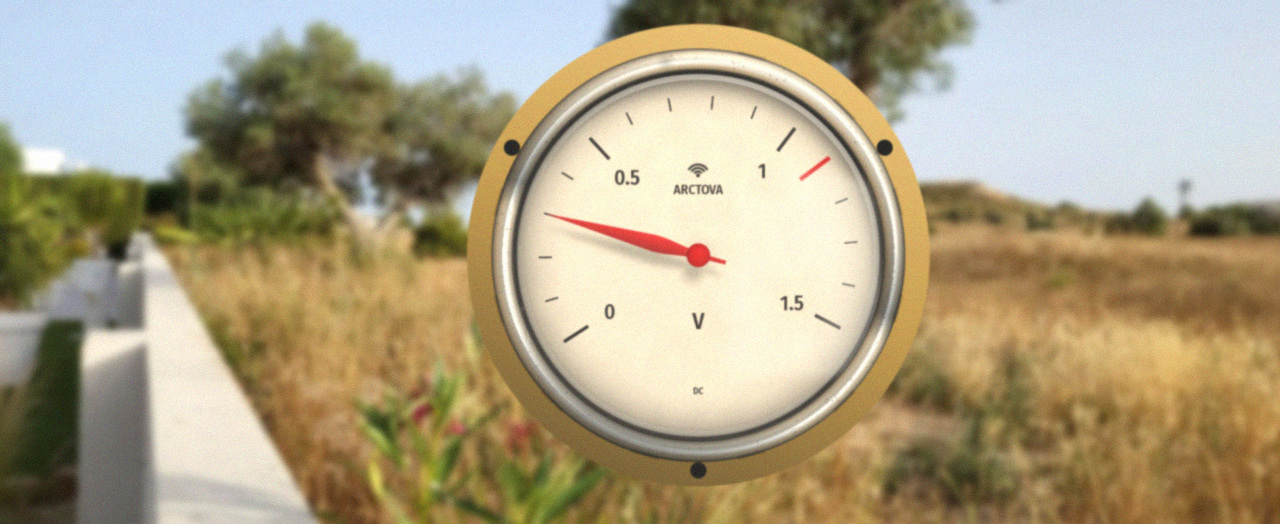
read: 0.3 V
